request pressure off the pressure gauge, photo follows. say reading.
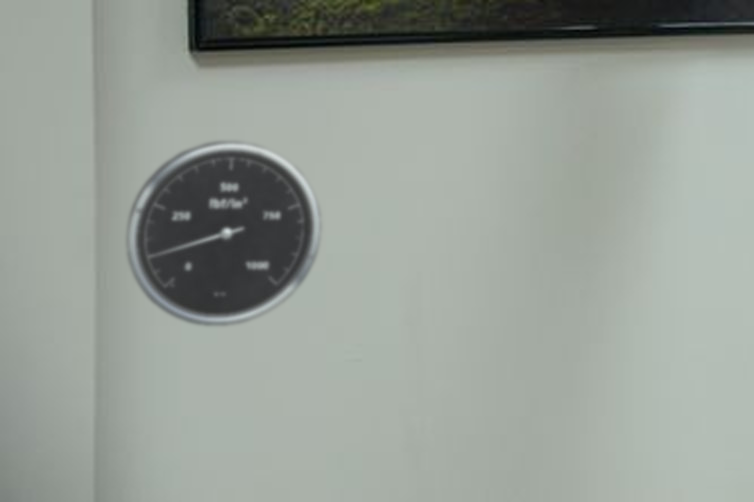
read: 100 psi
